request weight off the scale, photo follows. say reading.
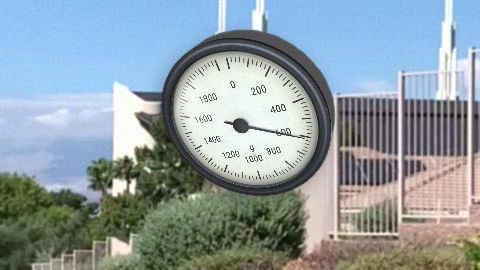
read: 600 g
